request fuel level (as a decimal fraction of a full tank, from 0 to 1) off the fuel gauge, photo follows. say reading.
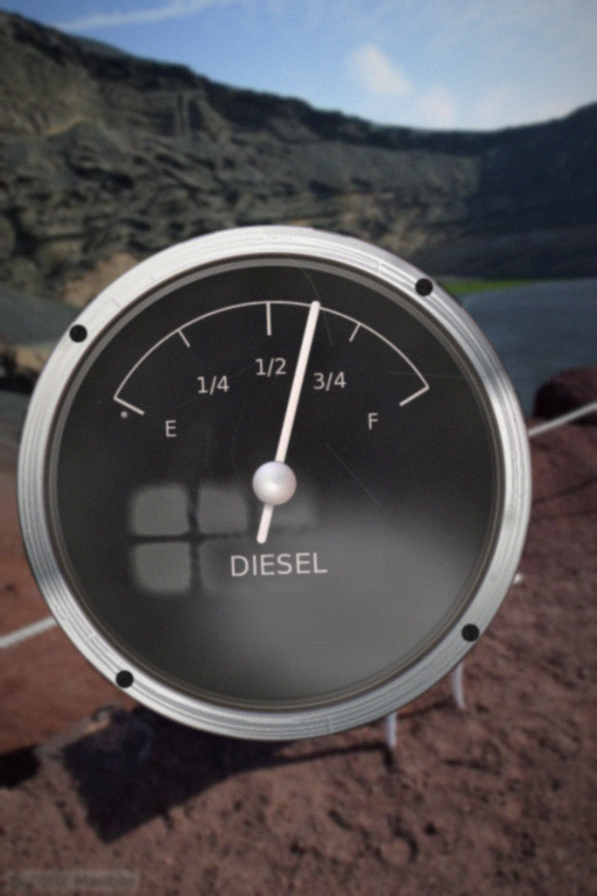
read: 0.625
